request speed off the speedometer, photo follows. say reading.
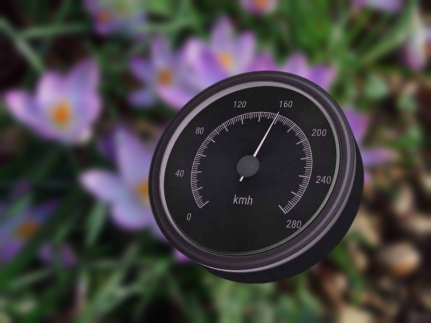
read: 160 km/h
